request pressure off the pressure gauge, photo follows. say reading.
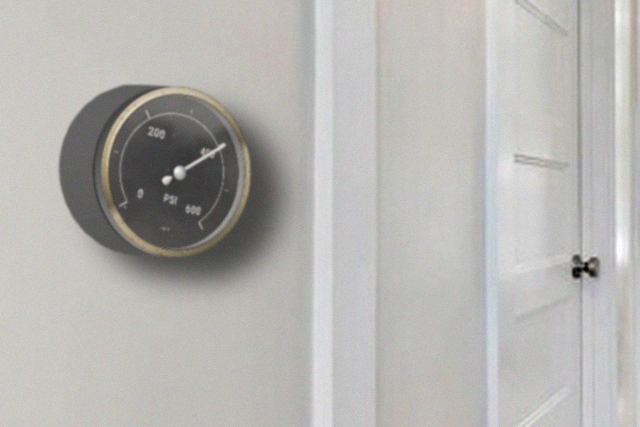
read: 400 psi
